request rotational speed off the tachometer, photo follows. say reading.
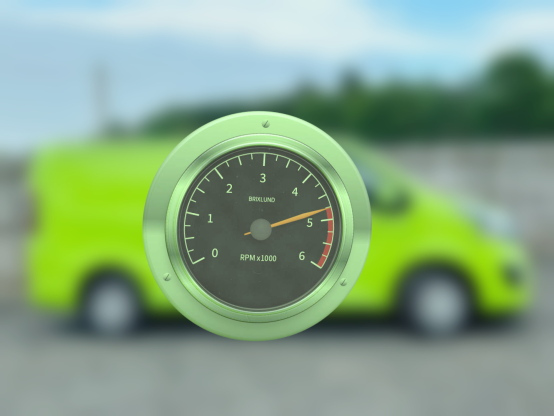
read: 4750 rpm
